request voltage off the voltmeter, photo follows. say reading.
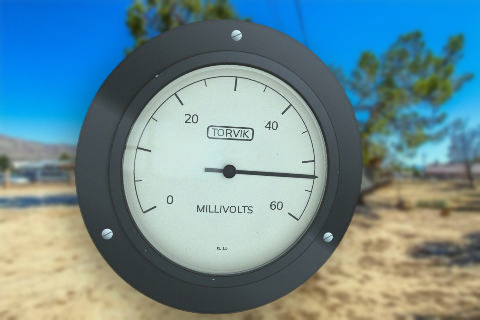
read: 52.5 mV
